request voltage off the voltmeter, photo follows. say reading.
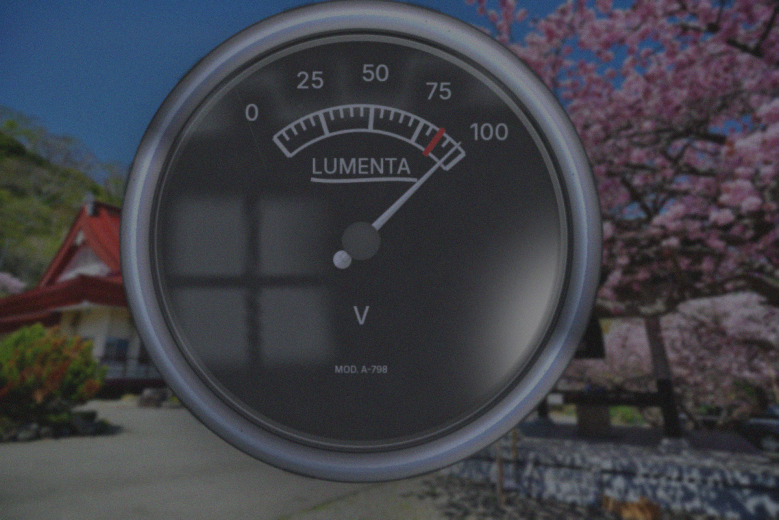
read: 95 V
